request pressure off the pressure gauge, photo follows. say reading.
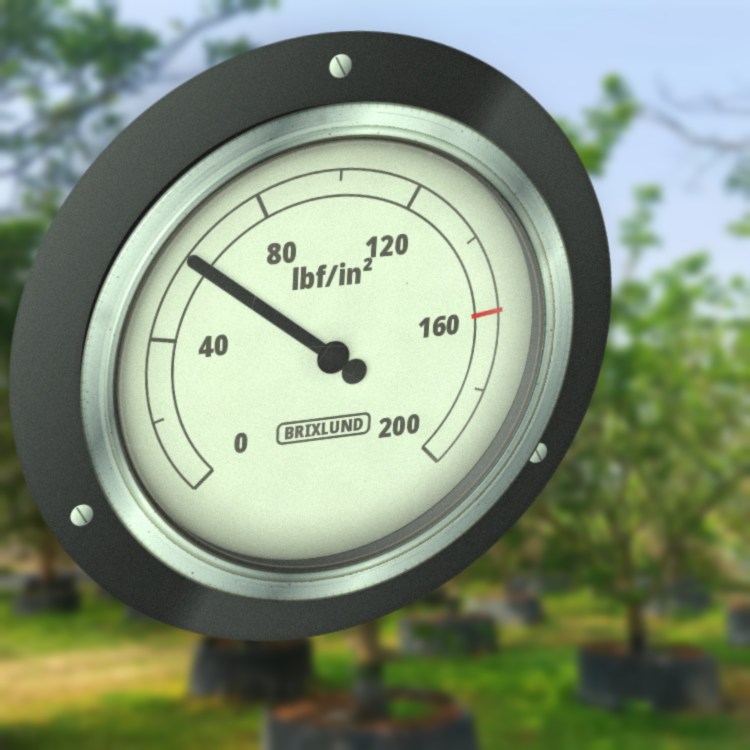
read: 60 psi
